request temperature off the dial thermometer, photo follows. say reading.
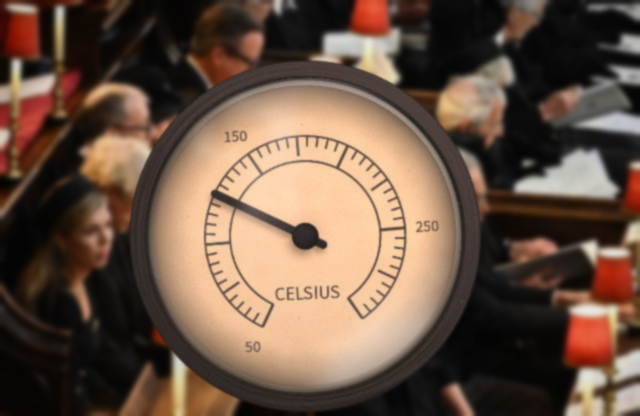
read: 125 °C
